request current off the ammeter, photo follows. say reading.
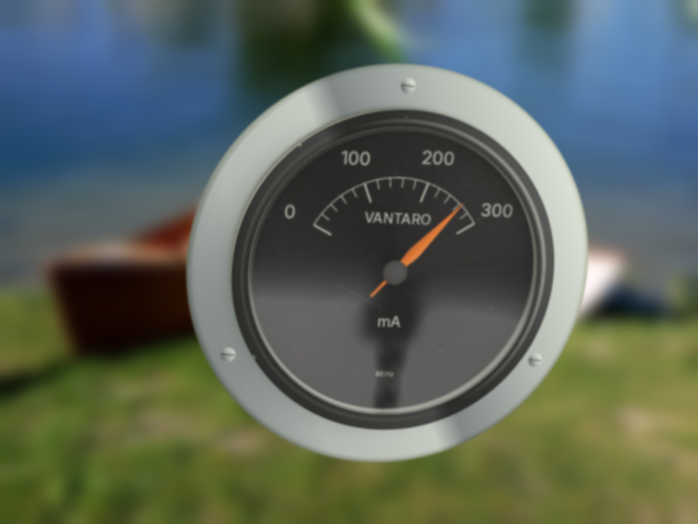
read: 260 mA
